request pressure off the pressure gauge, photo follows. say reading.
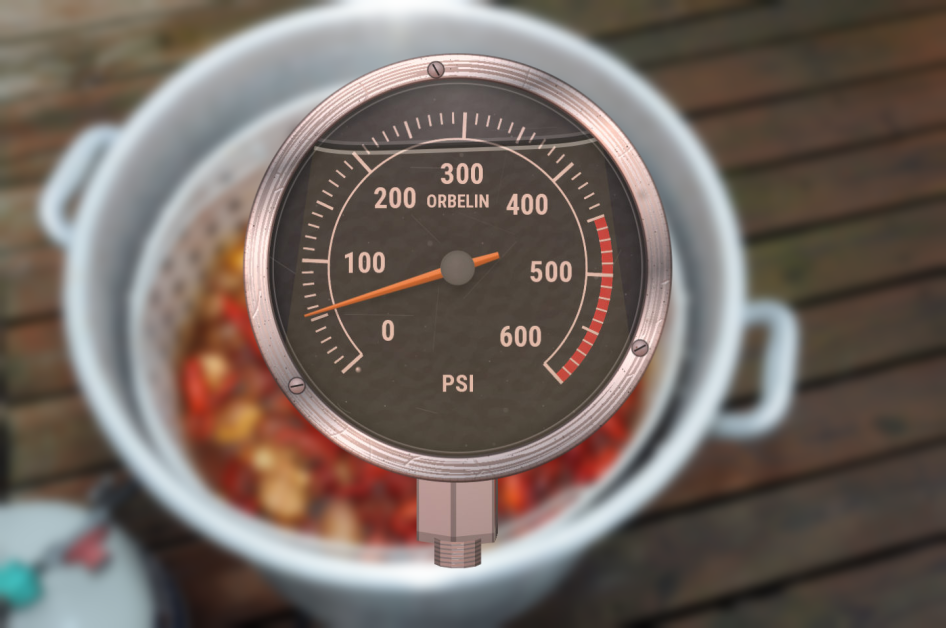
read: 55 psi
